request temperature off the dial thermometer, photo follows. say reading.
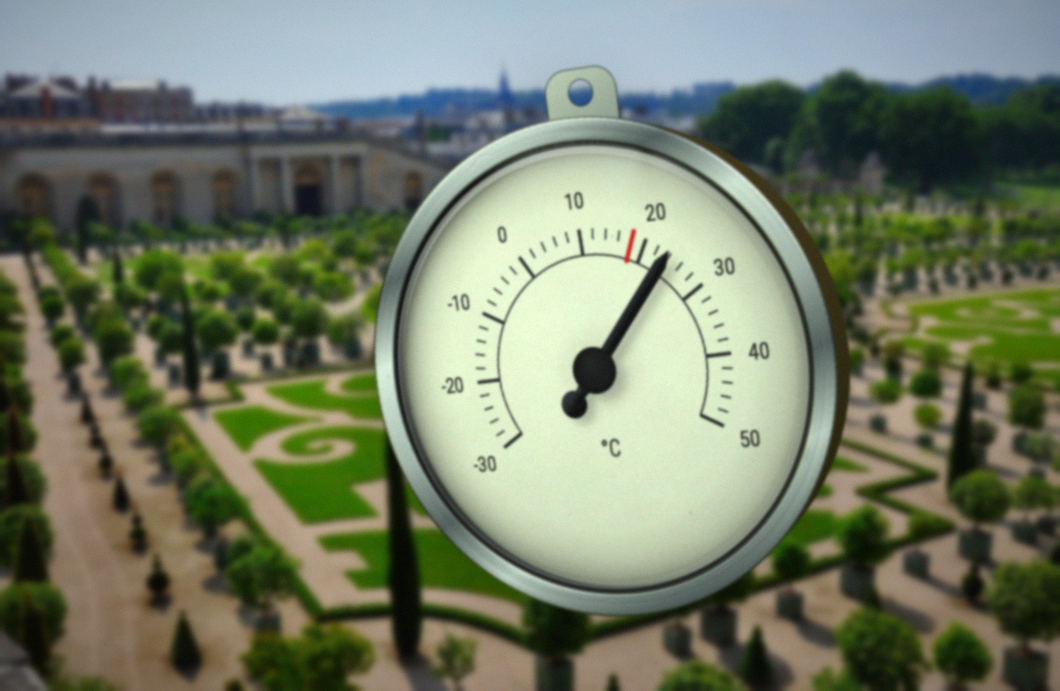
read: 24 °C
